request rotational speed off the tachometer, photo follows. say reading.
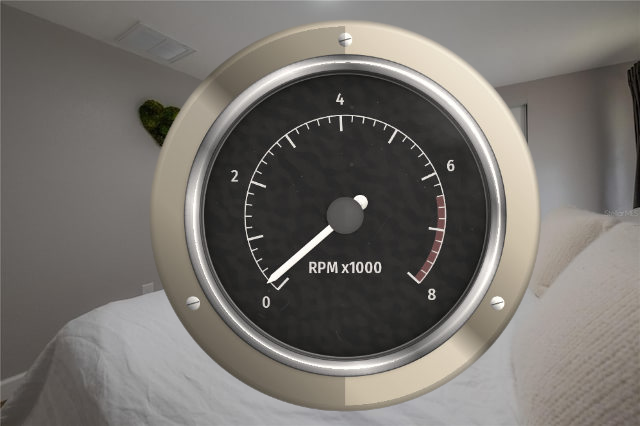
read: 200 rpm
